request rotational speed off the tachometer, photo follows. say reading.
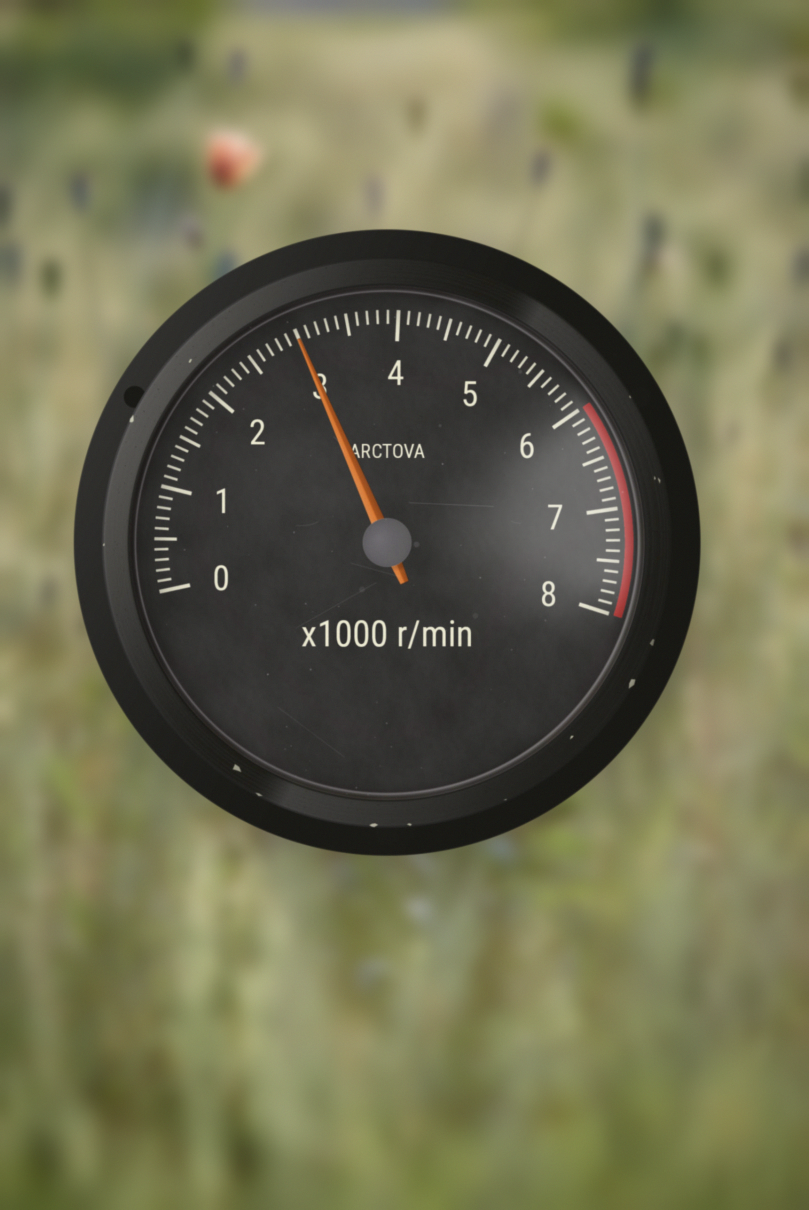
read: 3000 rpm
